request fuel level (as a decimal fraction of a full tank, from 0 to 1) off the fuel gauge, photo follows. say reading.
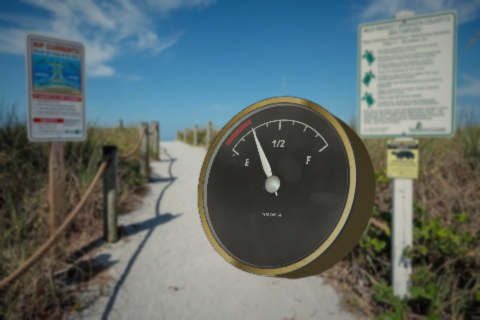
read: 0.25
